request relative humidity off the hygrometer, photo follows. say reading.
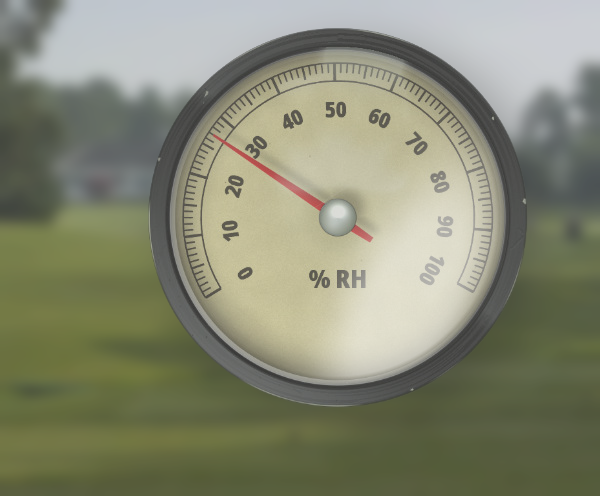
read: 27 %
